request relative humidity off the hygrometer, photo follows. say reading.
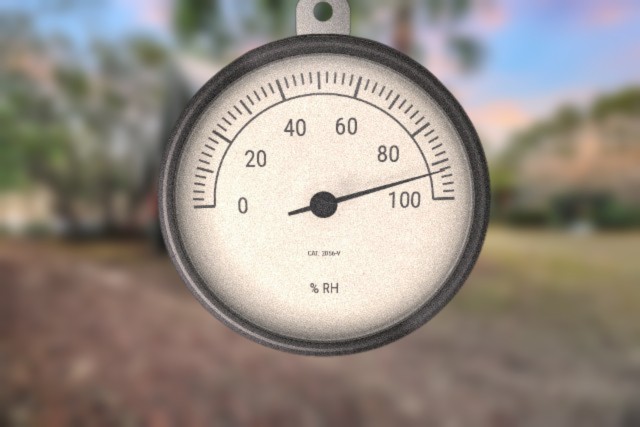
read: 92 %
